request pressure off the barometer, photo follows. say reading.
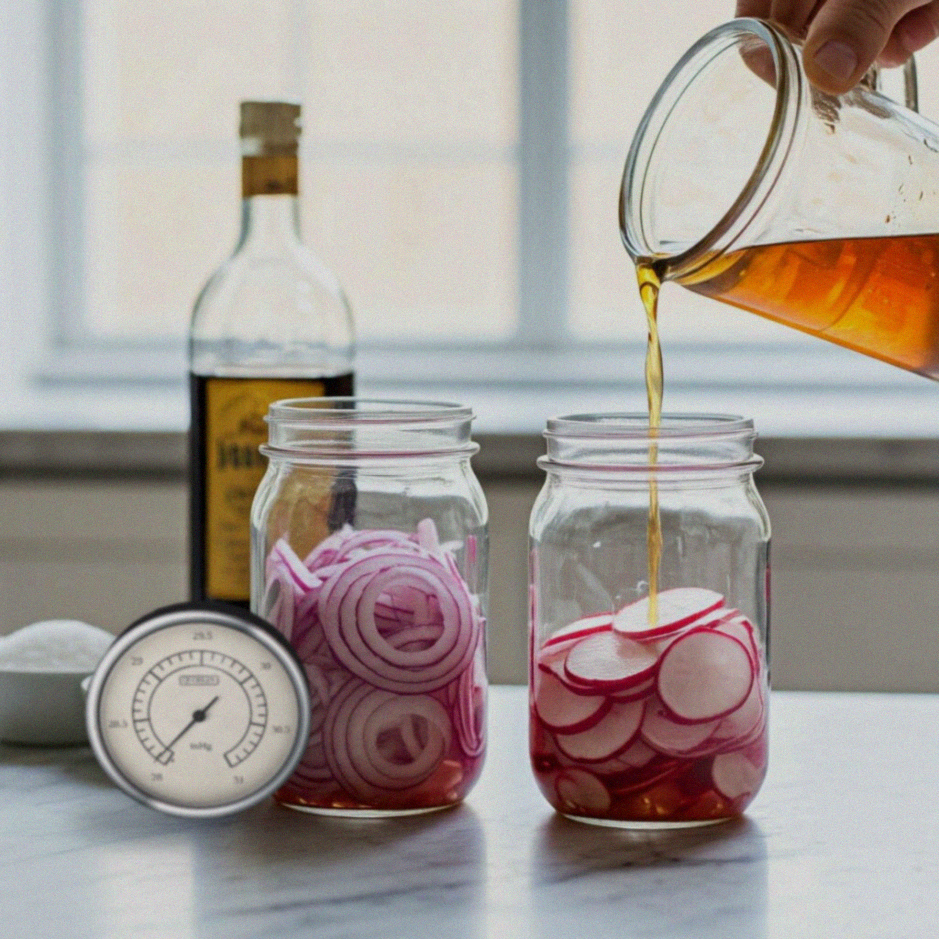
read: 28.1 inHg
